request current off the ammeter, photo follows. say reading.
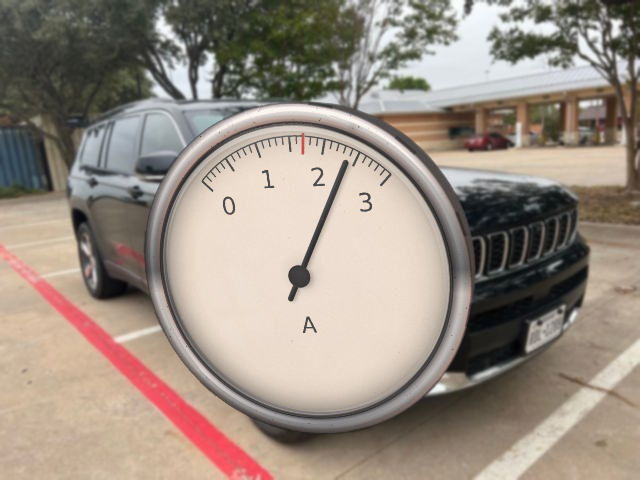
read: 2.4 A
